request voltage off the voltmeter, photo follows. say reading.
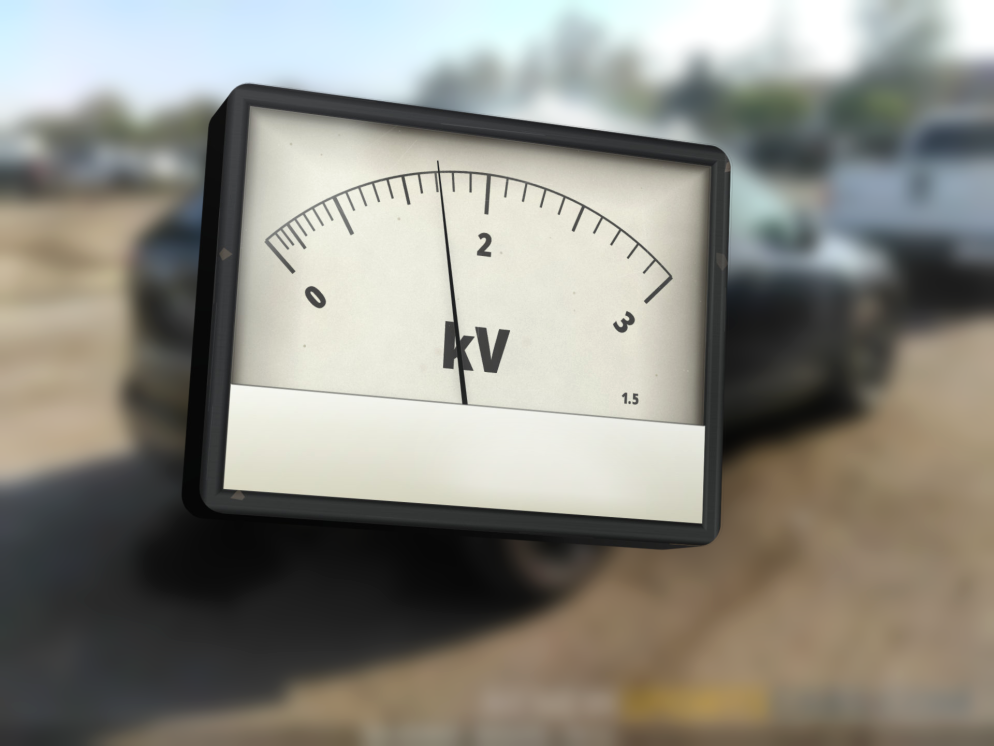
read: 1.7 kV
